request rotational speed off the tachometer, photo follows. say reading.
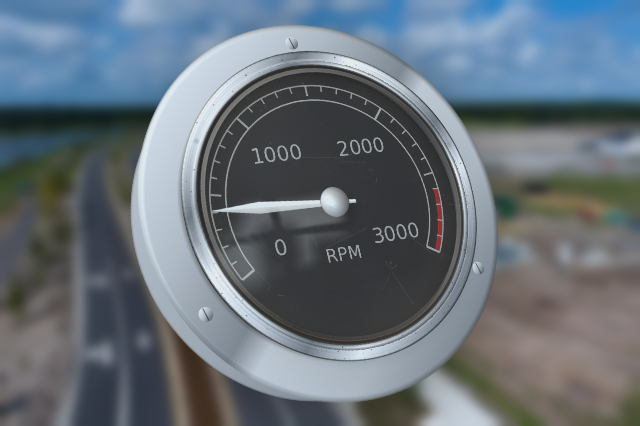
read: 400 rpm
